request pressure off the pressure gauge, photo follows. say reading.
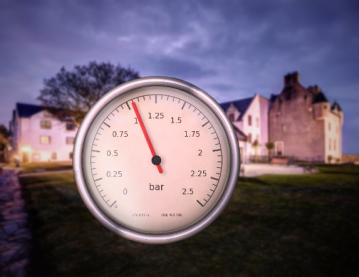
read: 1.05 bar
